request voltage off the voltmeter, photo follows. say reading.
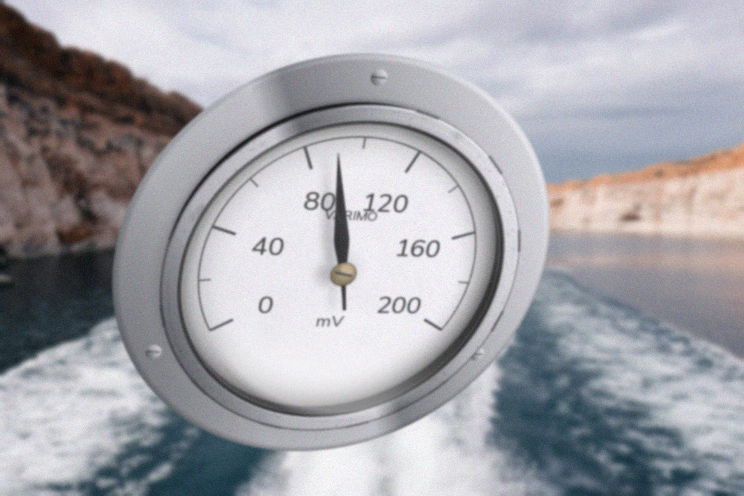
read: 90 mV
